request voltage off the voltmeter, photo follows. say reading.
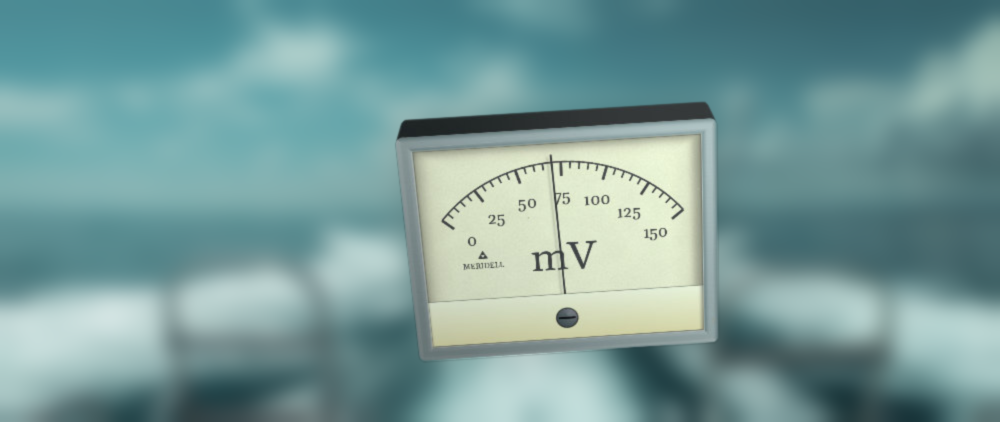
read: 70 mV
